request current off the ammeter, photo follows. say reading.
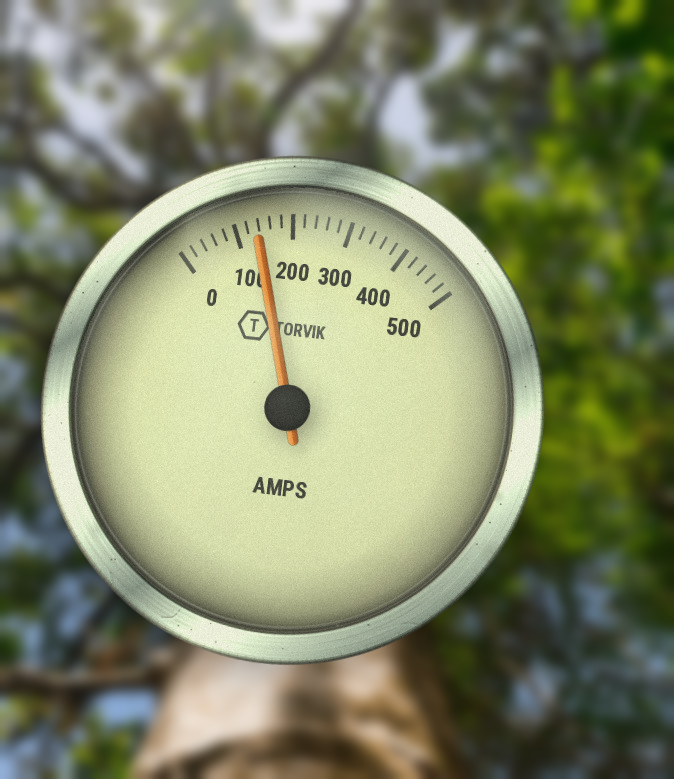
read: 140 A
